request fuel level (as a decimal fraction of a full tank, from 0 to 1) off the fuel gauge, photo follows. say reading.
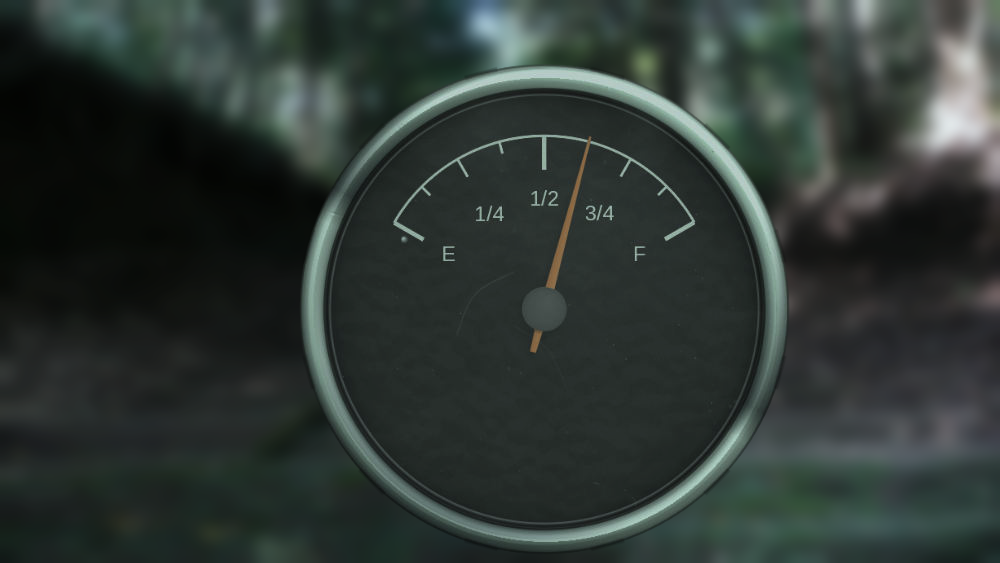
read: 0.625
